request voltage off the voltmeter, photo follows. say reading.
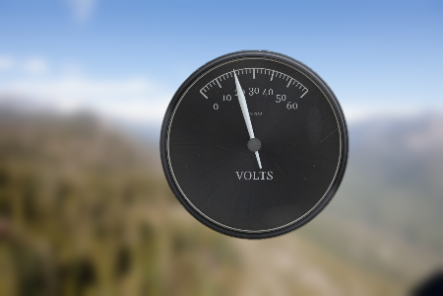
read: 20 V
